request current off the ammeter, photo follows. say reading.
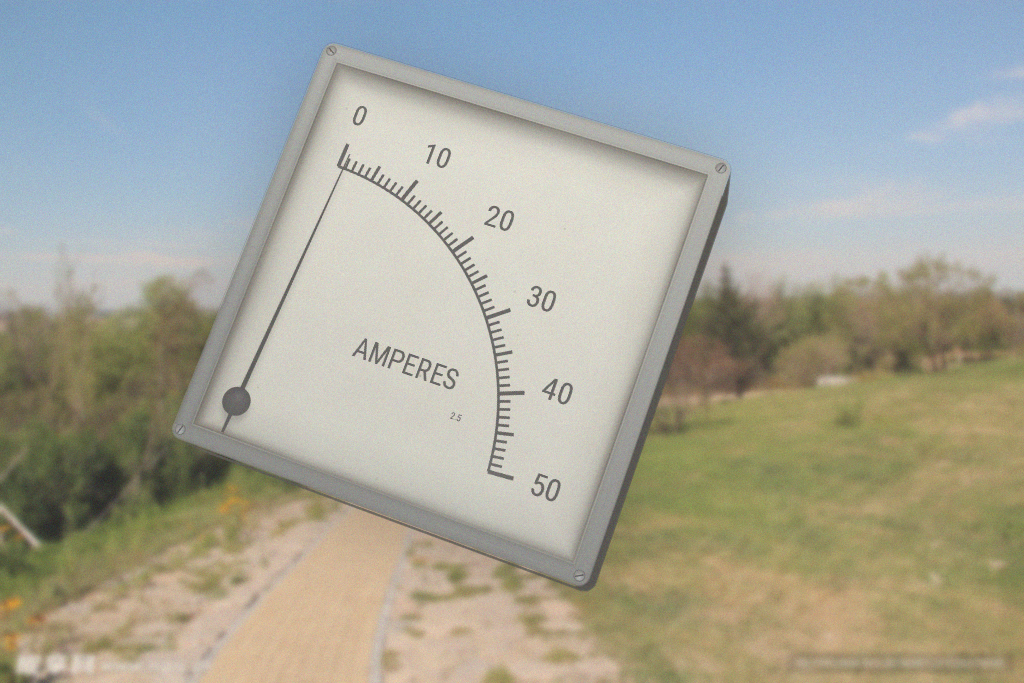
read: 1 A
